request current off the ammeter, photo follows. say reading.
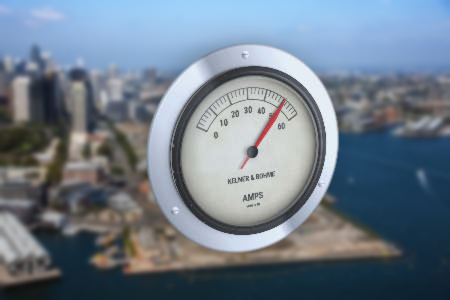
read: 50 A
